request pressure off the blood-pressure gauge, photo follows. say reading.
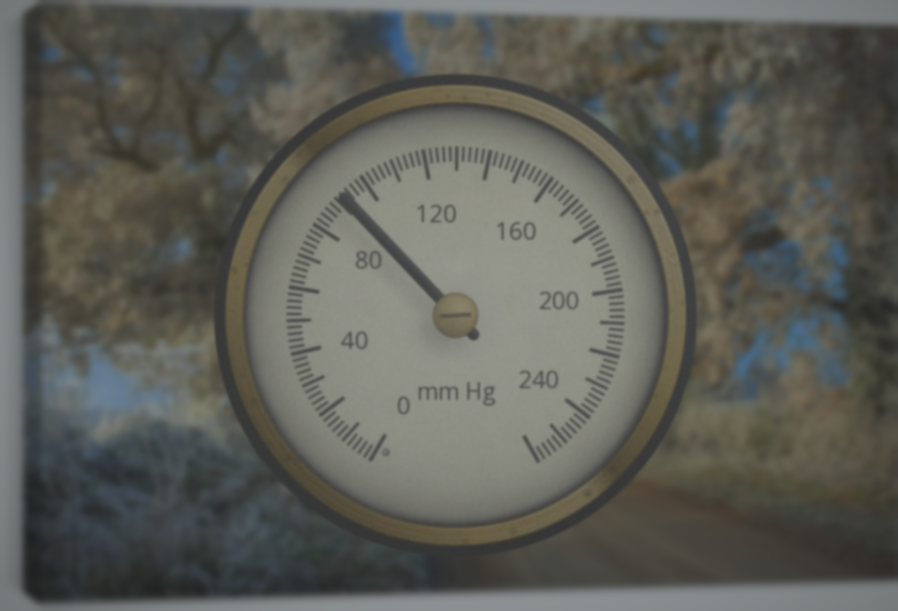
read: 92 mmHg
